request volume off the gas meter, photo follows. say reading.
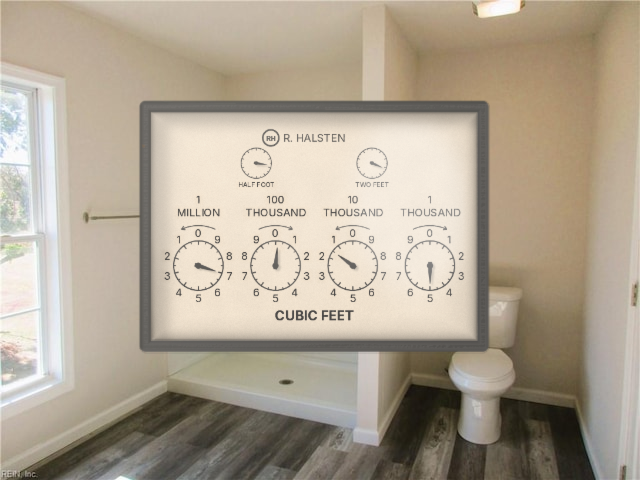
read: 701500 ft³
